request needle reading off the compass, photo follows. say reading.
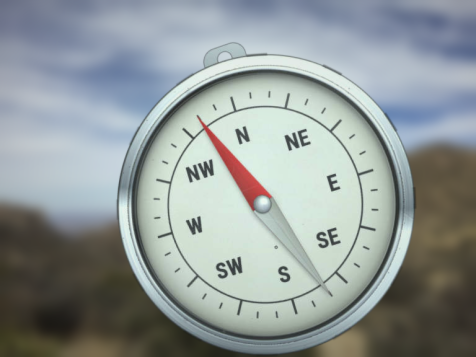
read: 340 °
